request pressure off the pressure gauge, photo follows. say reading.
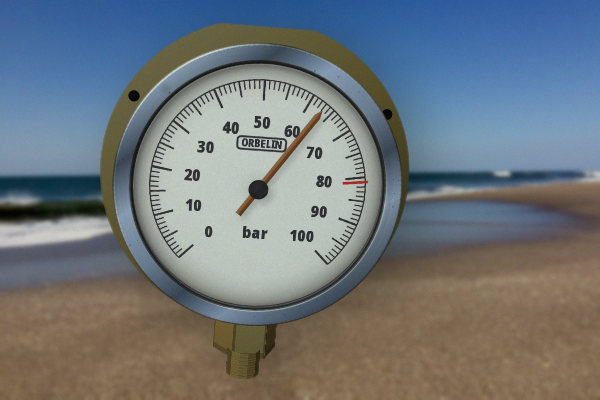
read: 63 bar
